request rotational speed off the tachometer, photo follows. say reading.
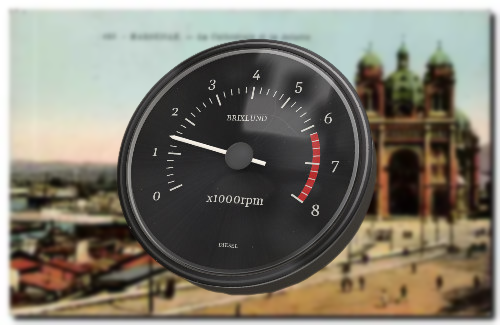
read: 1400 rpm
